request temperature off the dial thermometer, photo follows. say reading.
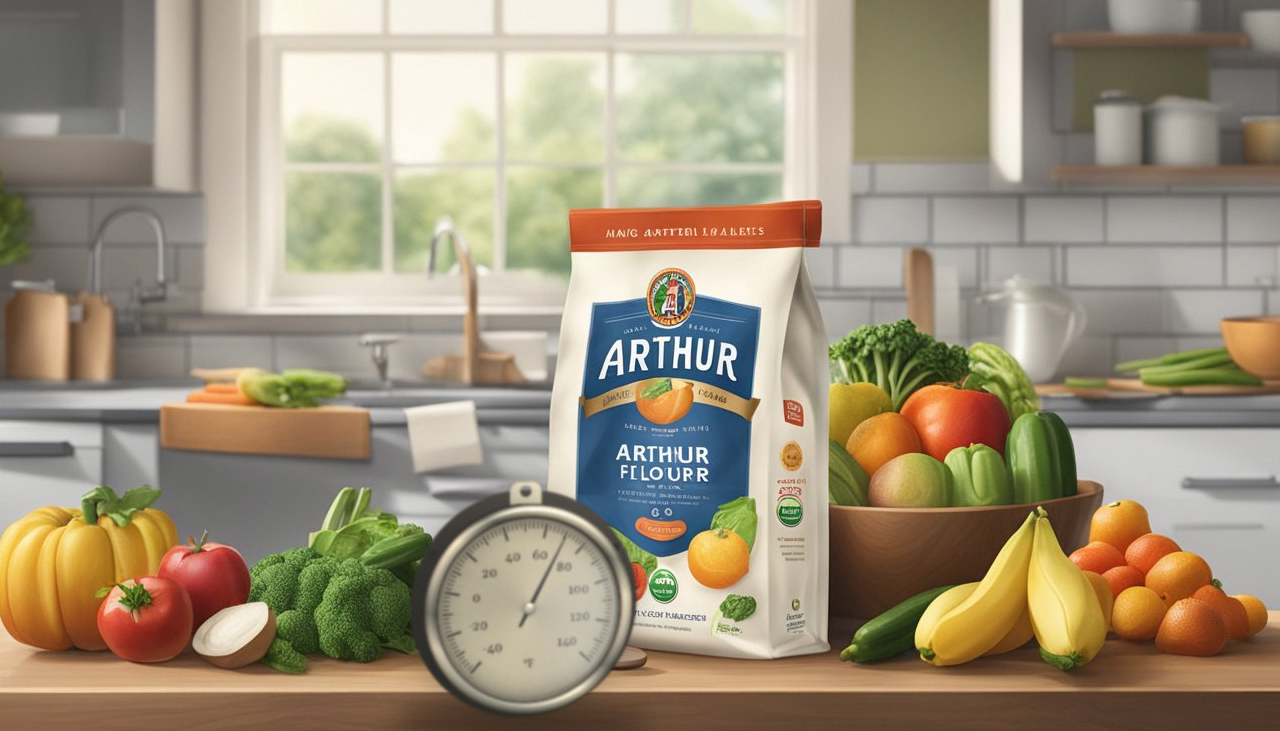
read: 70 °F
